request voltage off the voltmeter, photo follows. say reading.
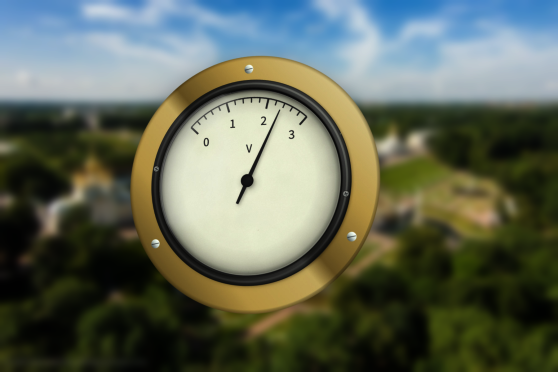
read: 2.4 V
